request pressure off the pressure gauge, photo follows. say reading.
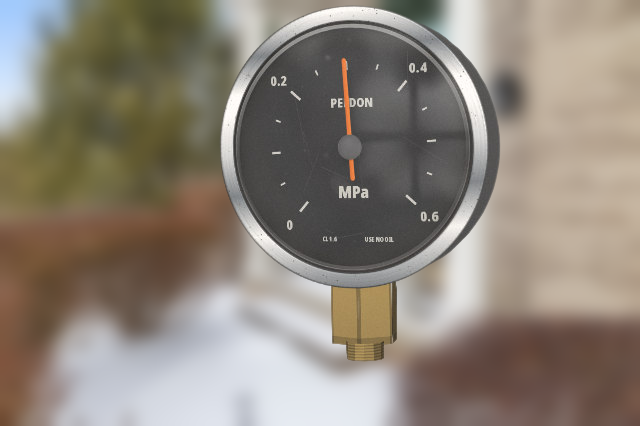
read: 0.3 MPa
